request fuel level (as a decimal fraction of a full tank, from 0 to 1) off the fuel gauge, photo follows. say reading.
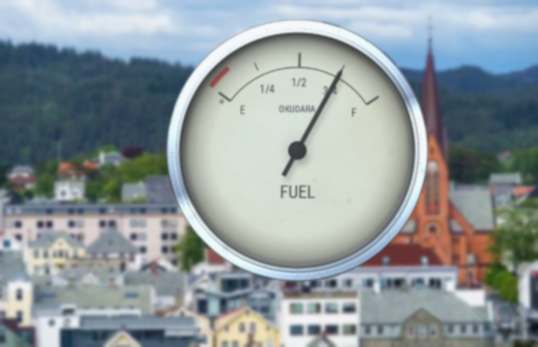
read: 0.75
